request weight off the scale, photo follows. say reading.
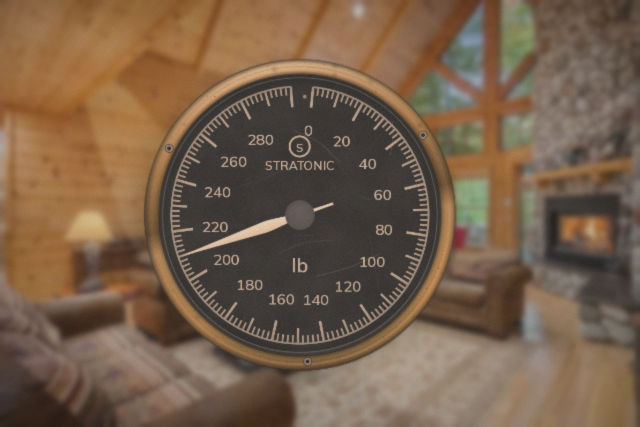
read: 210 lb
